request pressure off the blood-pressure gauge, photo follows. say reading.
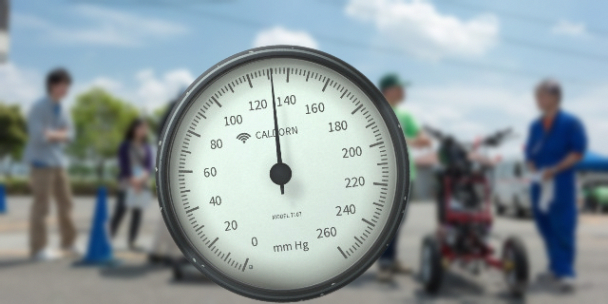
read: 132 mmHg
